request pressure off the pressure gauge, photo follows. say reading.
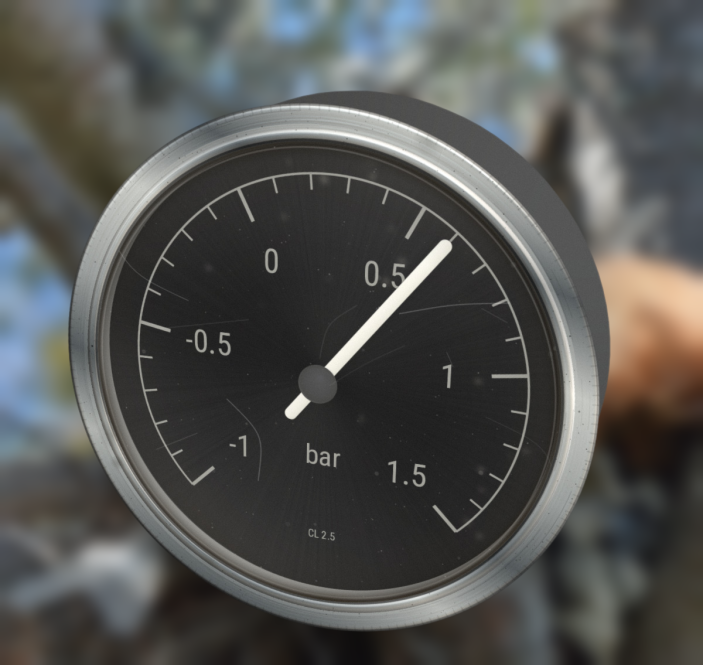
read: 0.6 bar
